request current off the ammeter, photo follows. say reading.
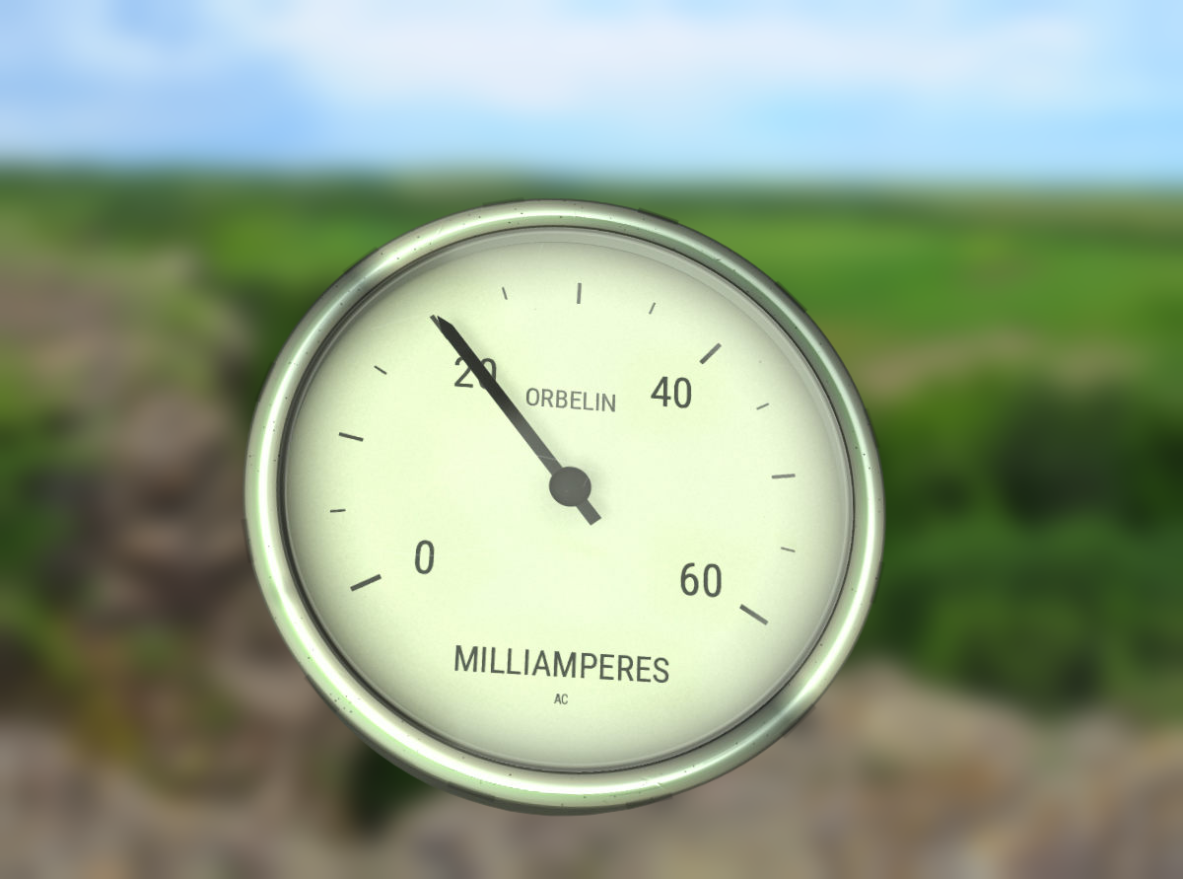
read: 20 mA
